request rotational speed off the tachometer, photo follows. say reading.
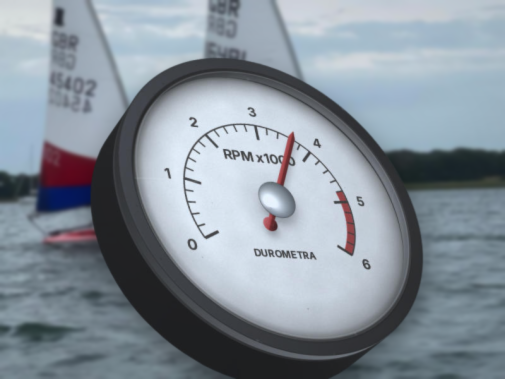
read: 3600 rpm
